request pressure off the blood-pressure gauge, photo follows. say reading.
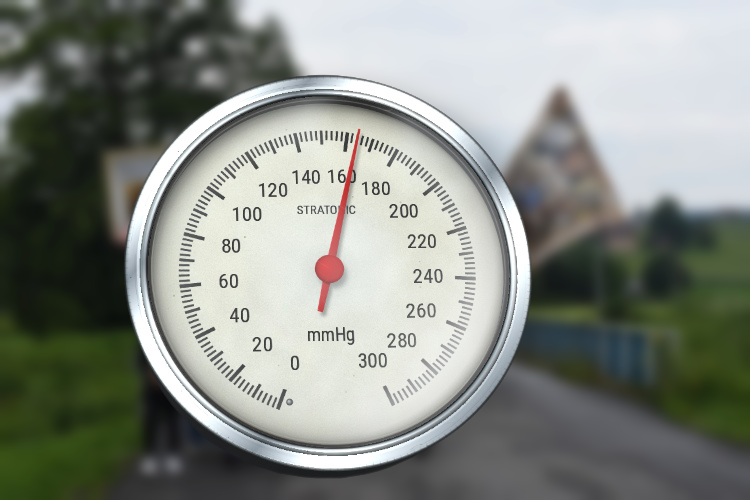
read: 164 mmHg
